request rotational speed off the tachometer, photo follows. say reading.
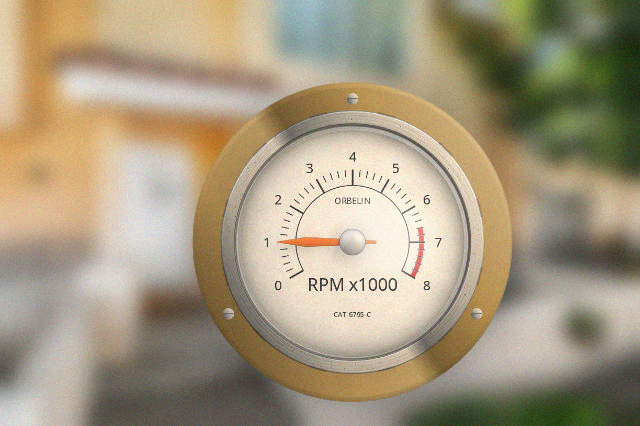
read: 1000 rpm
